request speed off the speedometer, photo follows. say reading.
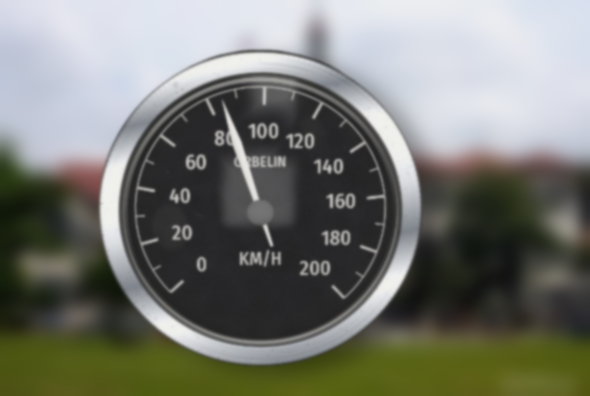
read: 85 km/h
